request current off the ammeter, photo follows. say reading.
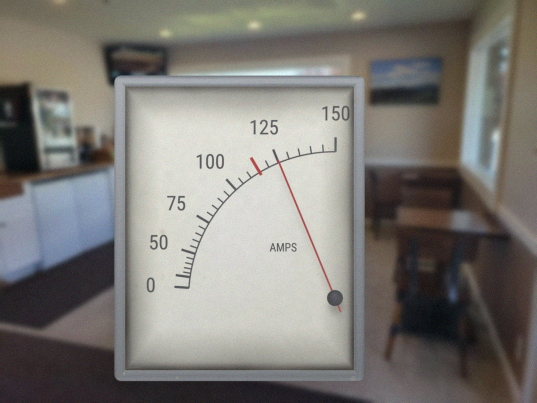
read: 125 A
